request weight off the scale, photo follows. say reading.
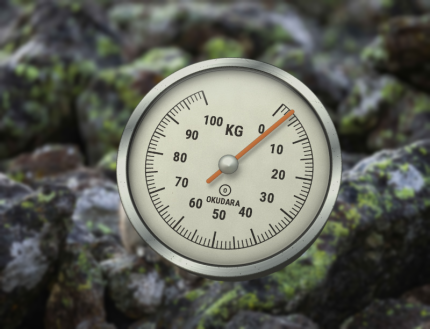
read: 3 kg
